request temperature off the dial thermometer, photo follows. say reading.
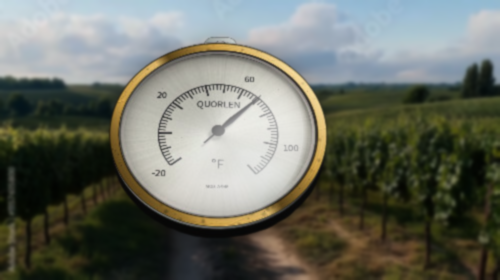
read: 70 °F
